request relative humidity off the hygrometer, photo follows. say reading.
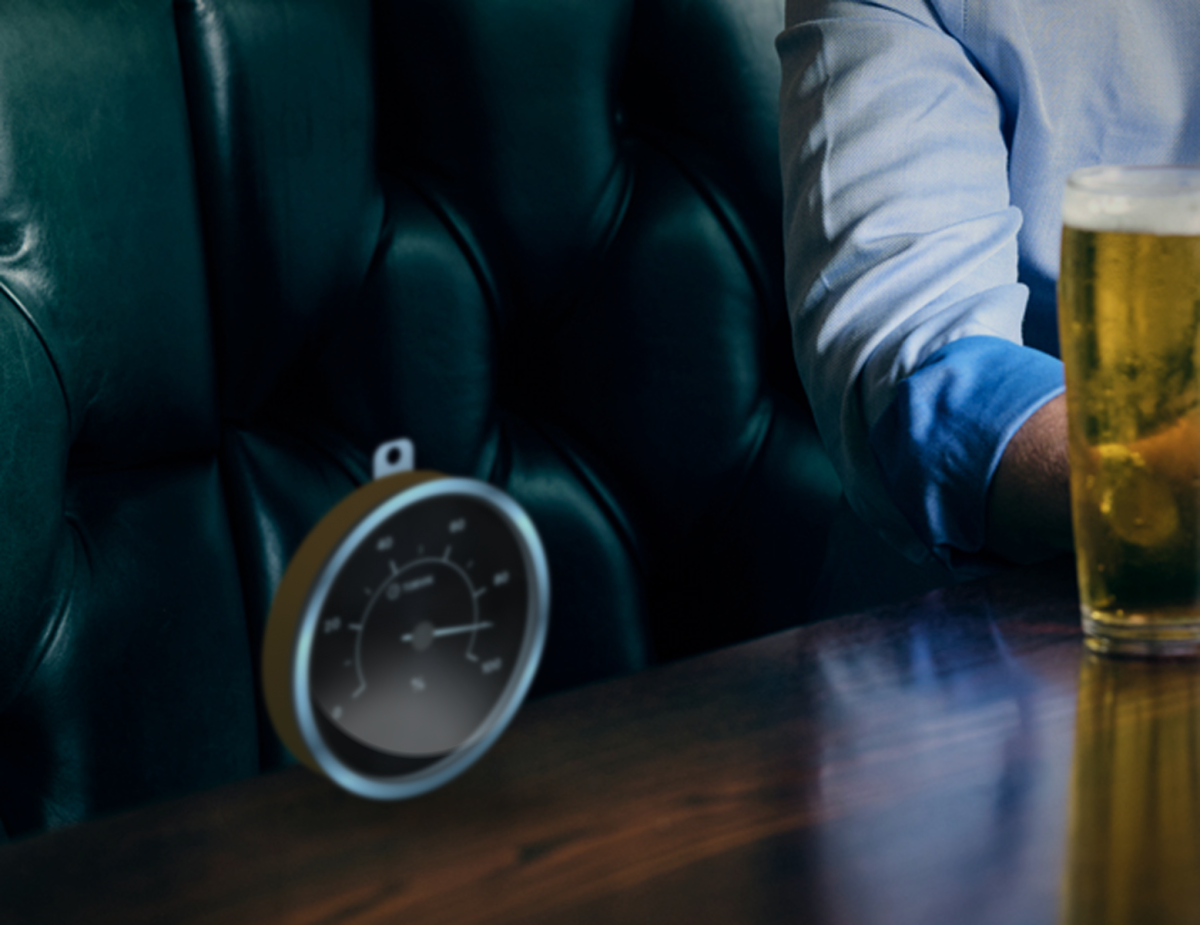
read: 90 %
